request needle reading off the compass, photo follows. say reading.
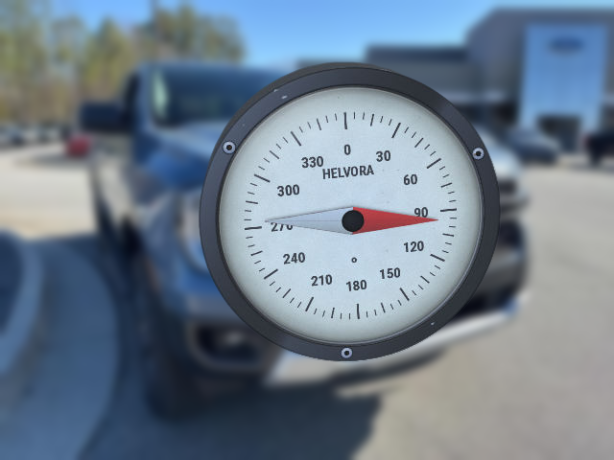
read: 95 °
